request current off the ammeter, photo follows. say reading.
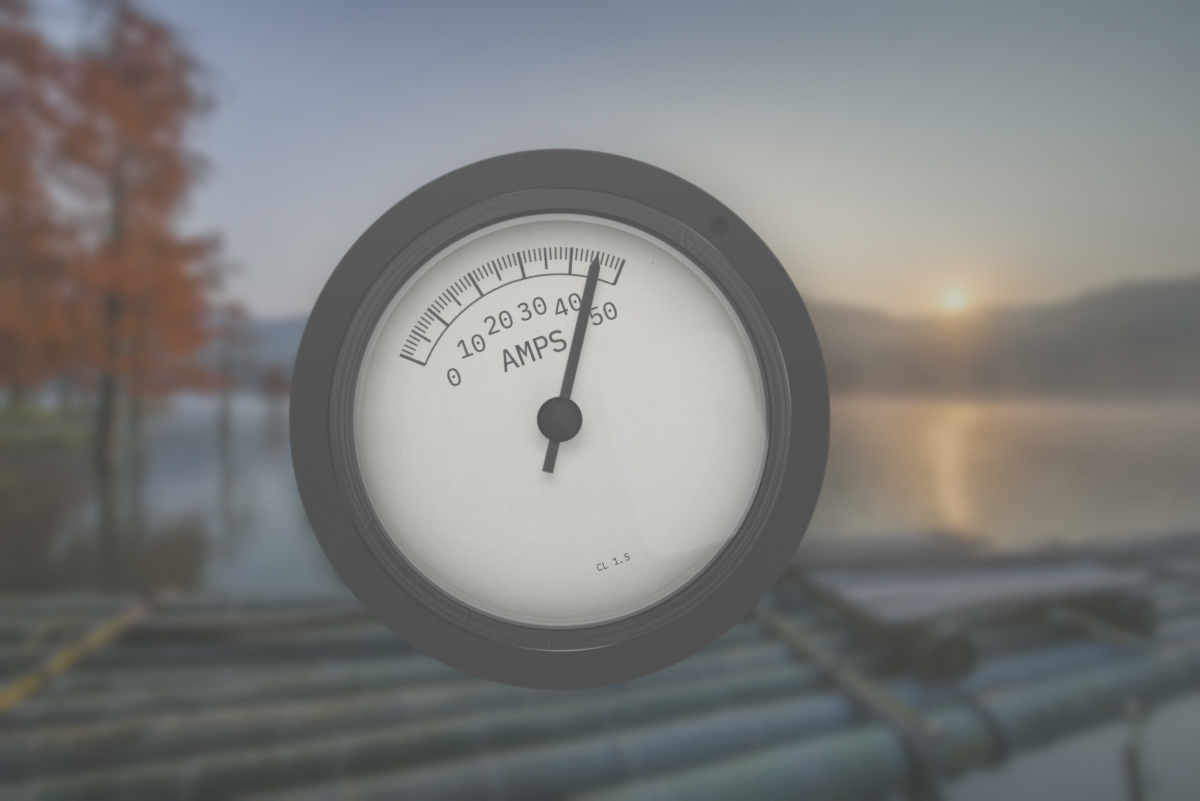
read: 45 A
